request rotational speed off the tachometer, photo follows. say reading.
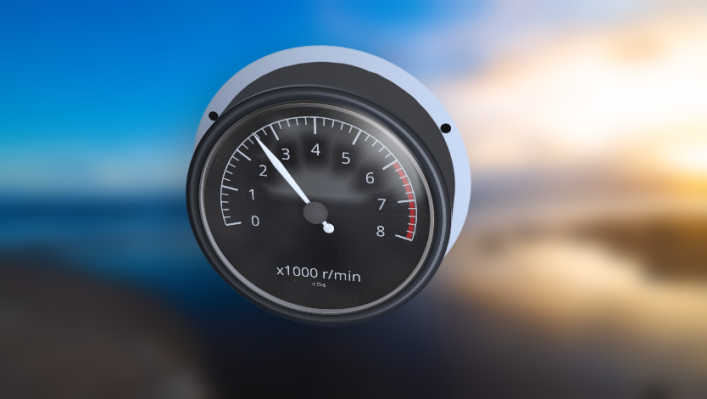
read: 2600 rpm
